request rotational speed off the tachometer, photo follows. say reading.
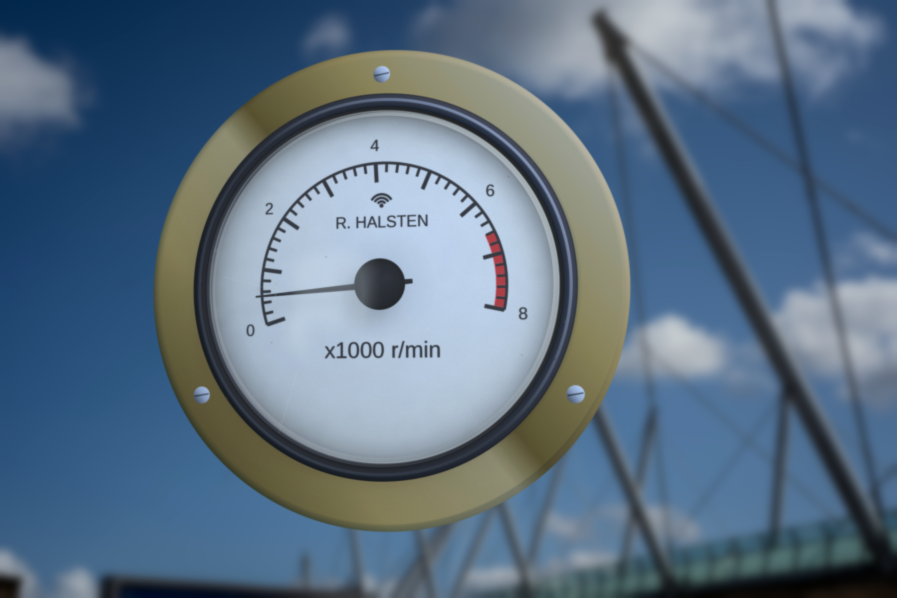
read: 500 rpm
